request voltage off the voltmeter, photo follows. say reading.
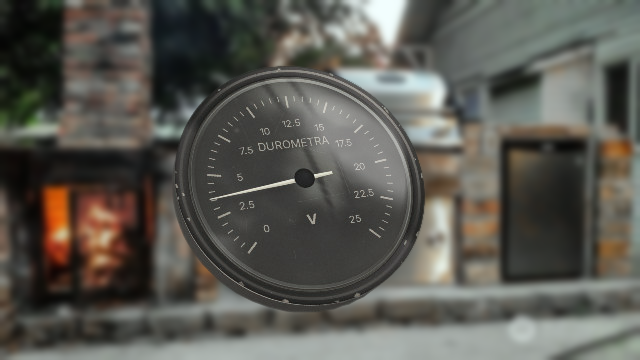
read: 3.5 V
